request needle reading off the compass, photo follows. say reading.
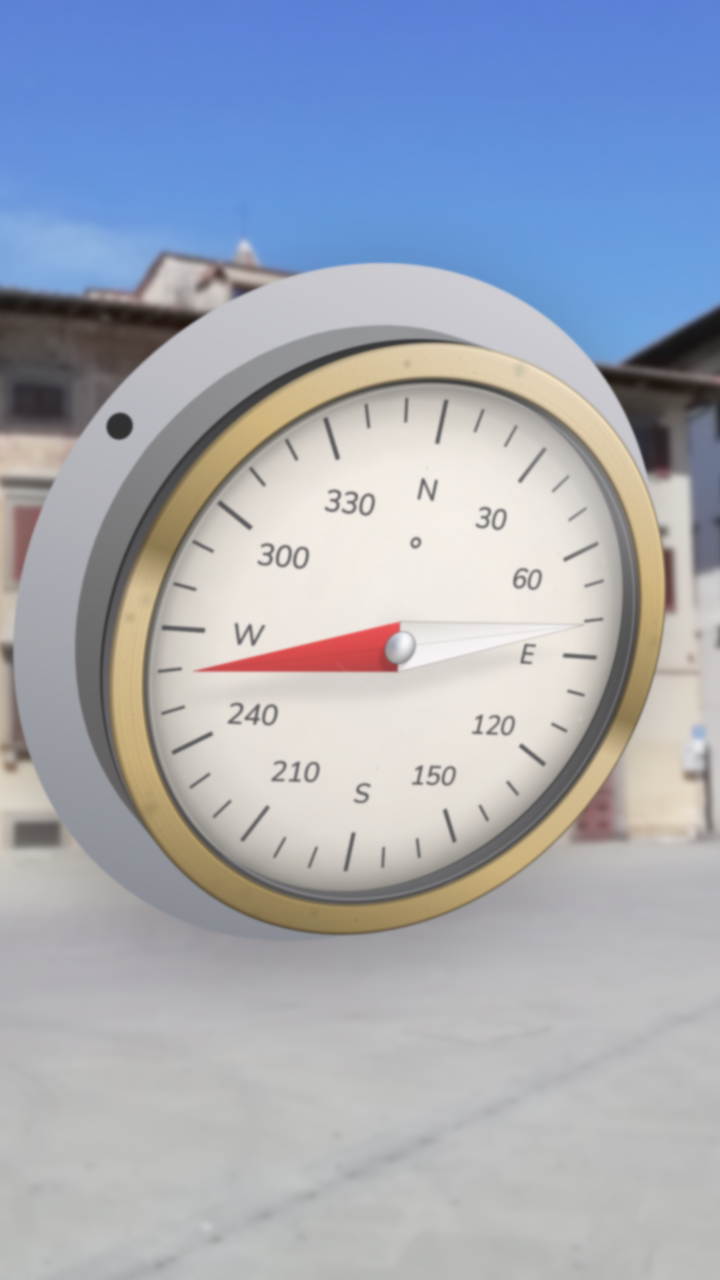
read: 260 °
